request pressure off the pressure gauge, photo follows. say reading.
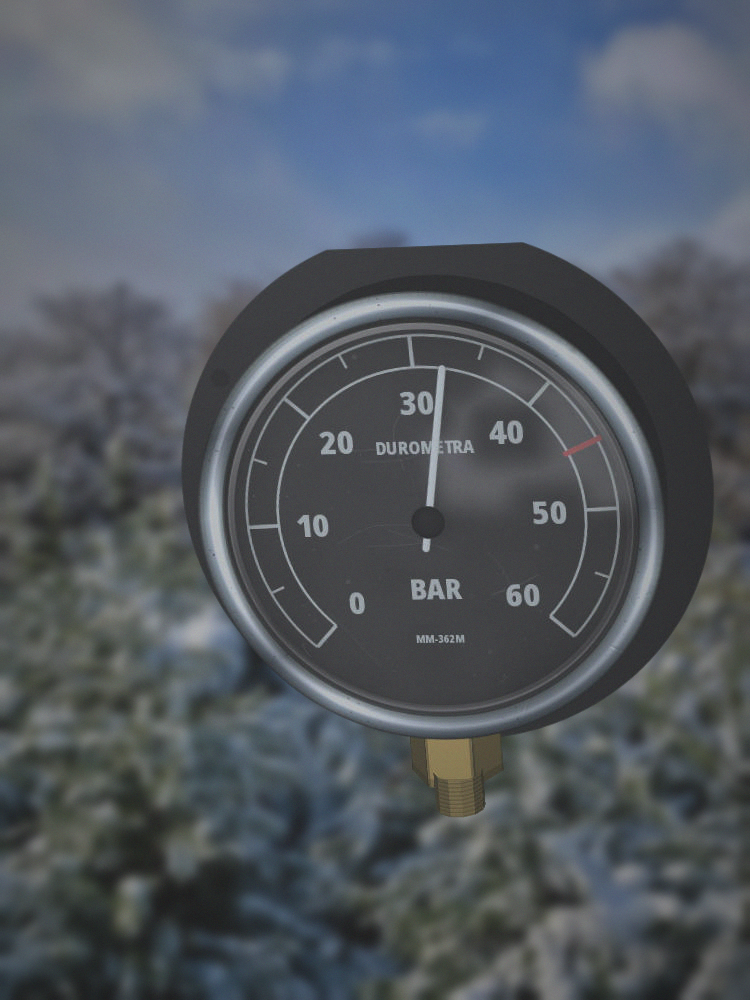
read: 32.5 bar
